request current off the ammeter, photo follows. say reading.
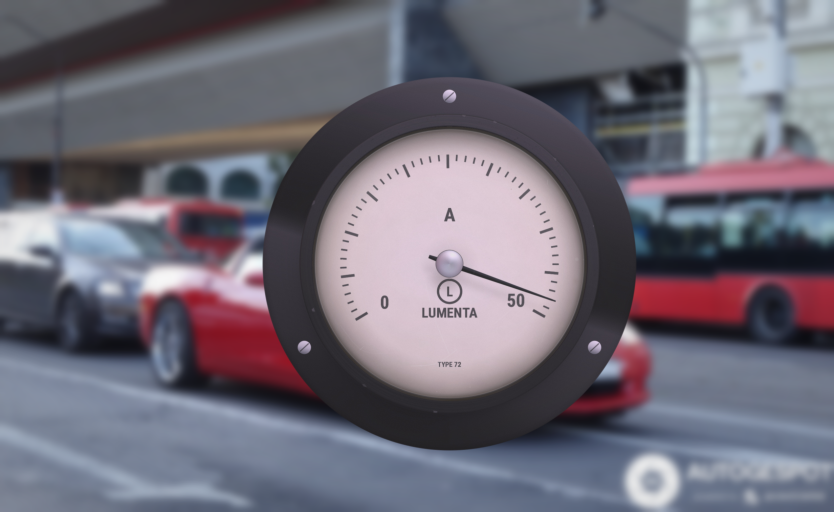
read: 48 A
